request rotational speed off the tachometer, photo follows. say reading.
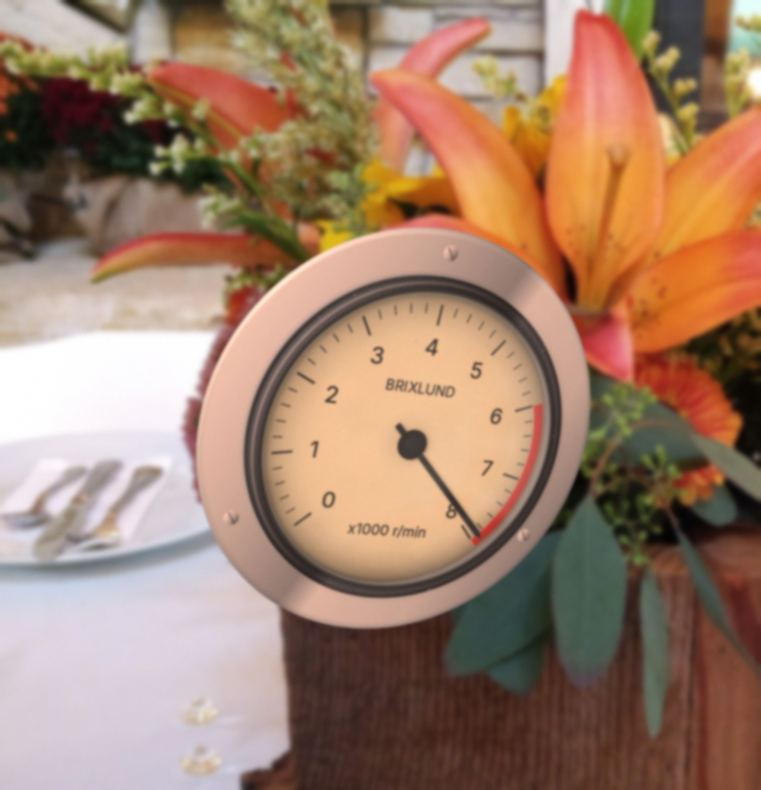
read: 7900 rpm
